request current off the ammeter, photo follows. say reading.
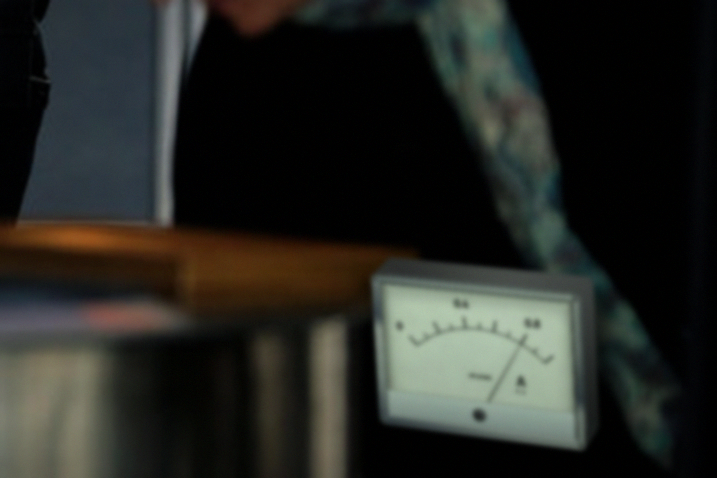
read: 0.8 A
